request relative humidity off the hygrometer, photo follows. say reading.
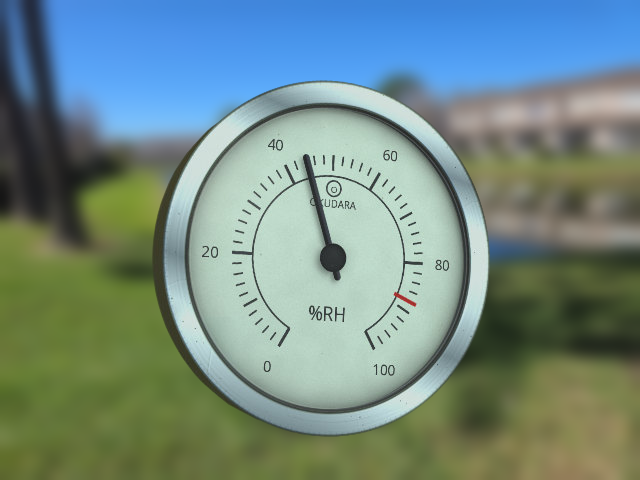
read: 44 %
